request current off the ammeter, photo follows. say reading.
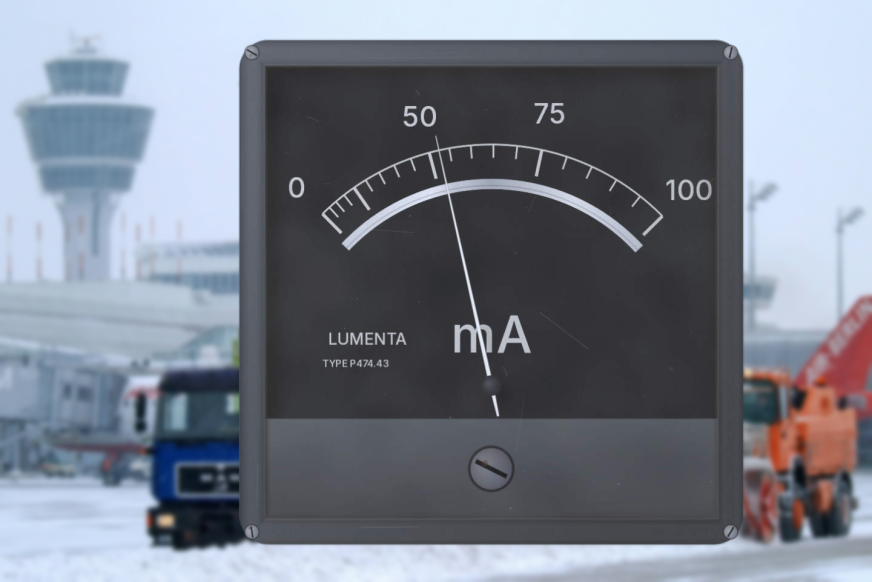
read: 52.5 mA
